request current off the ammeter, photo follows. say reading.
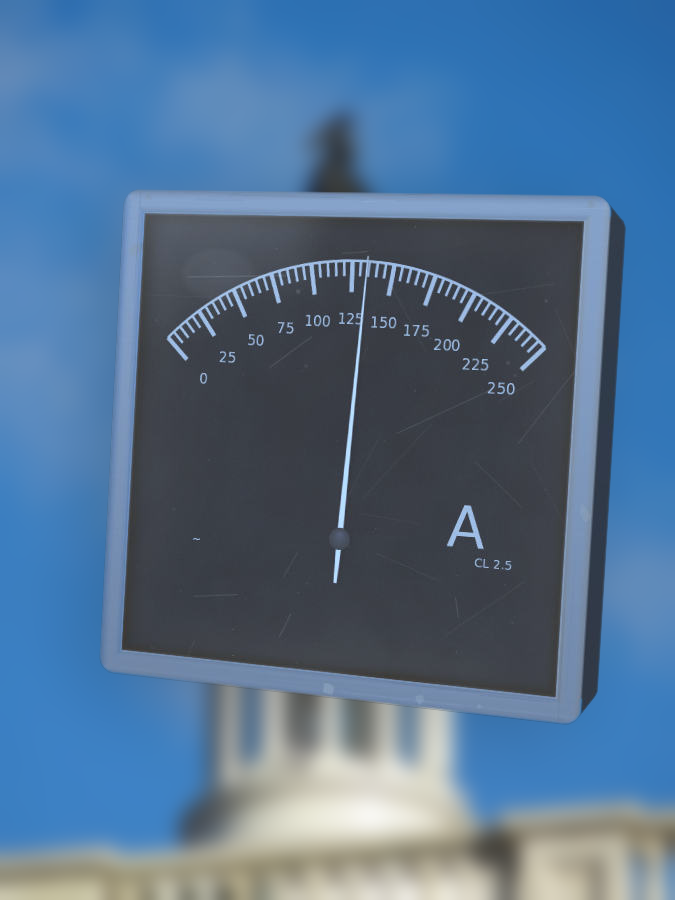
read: 135 A
